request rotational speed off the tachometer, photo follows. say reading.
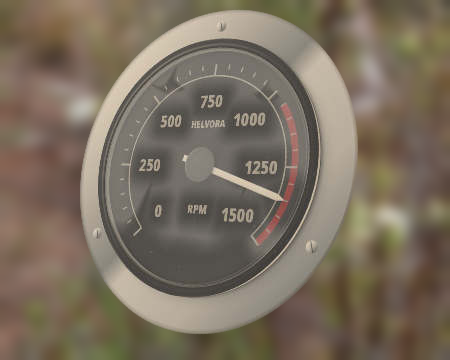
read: 1350 rpm
